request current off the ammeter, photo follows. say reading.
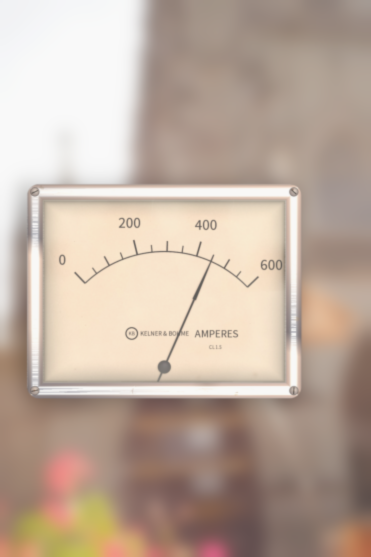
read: 450 A
